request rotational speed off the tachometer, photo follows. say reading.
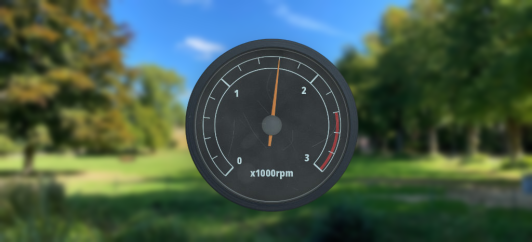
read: 1600 rpm
